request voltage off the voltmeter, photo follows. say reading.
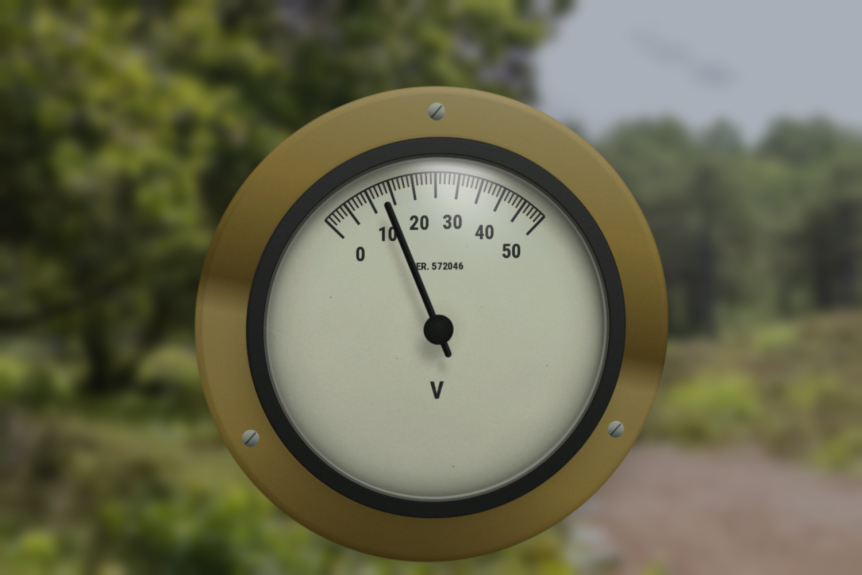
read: 13 V
